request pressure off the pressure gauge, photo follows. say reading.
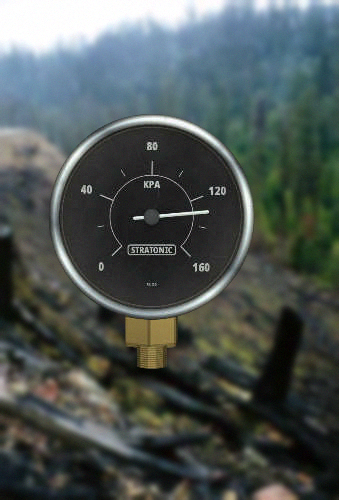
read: 130 kPa
